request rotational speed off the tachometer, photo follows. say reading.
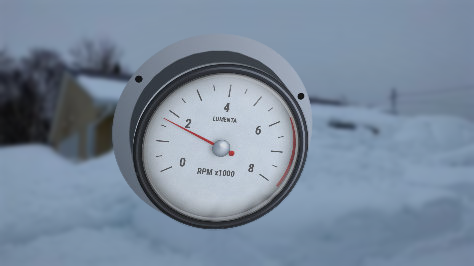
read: 1750 rpm
